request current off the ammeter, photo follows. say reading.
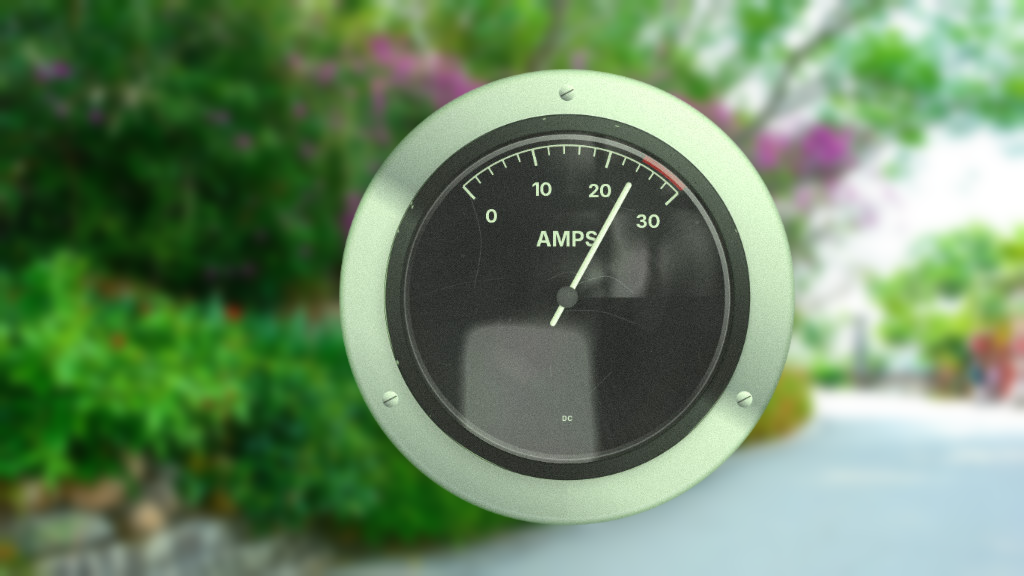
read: 24 A
